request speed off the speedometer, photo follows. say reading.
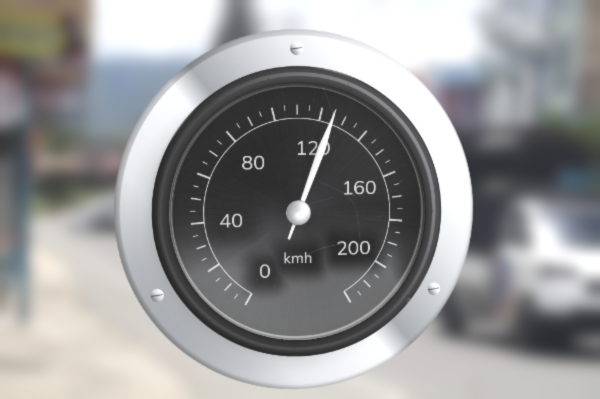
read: 125 km/h
